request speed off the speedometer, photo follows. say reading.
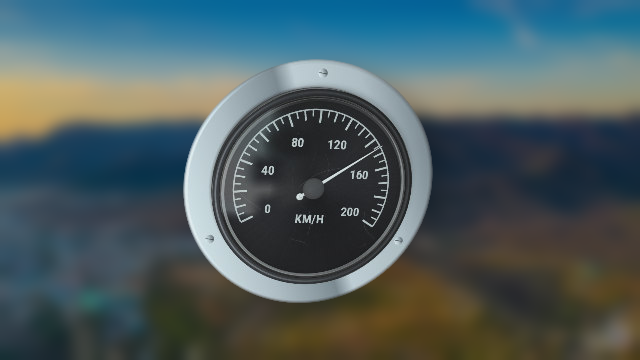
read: 145 km/h
